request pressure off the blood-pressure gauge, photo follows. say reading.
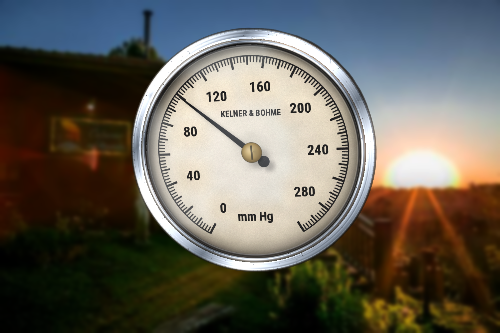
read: 100 mmHg
